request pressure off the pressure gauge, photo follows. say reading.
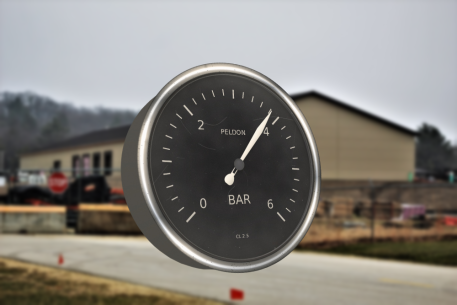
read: 3.8 bar
